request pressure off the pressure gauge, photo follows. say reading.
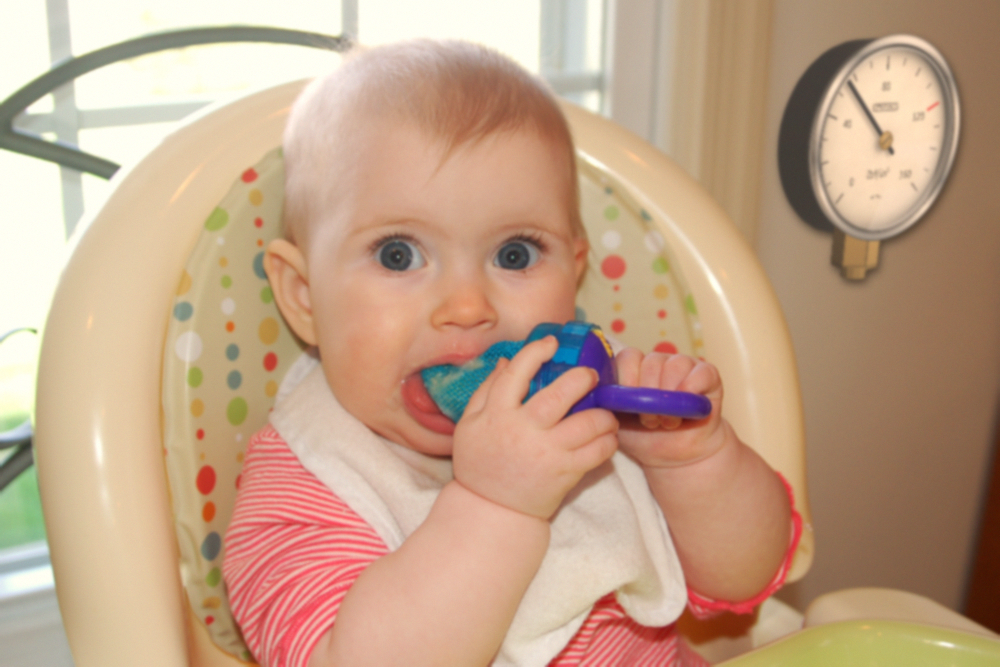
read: 55 psi
